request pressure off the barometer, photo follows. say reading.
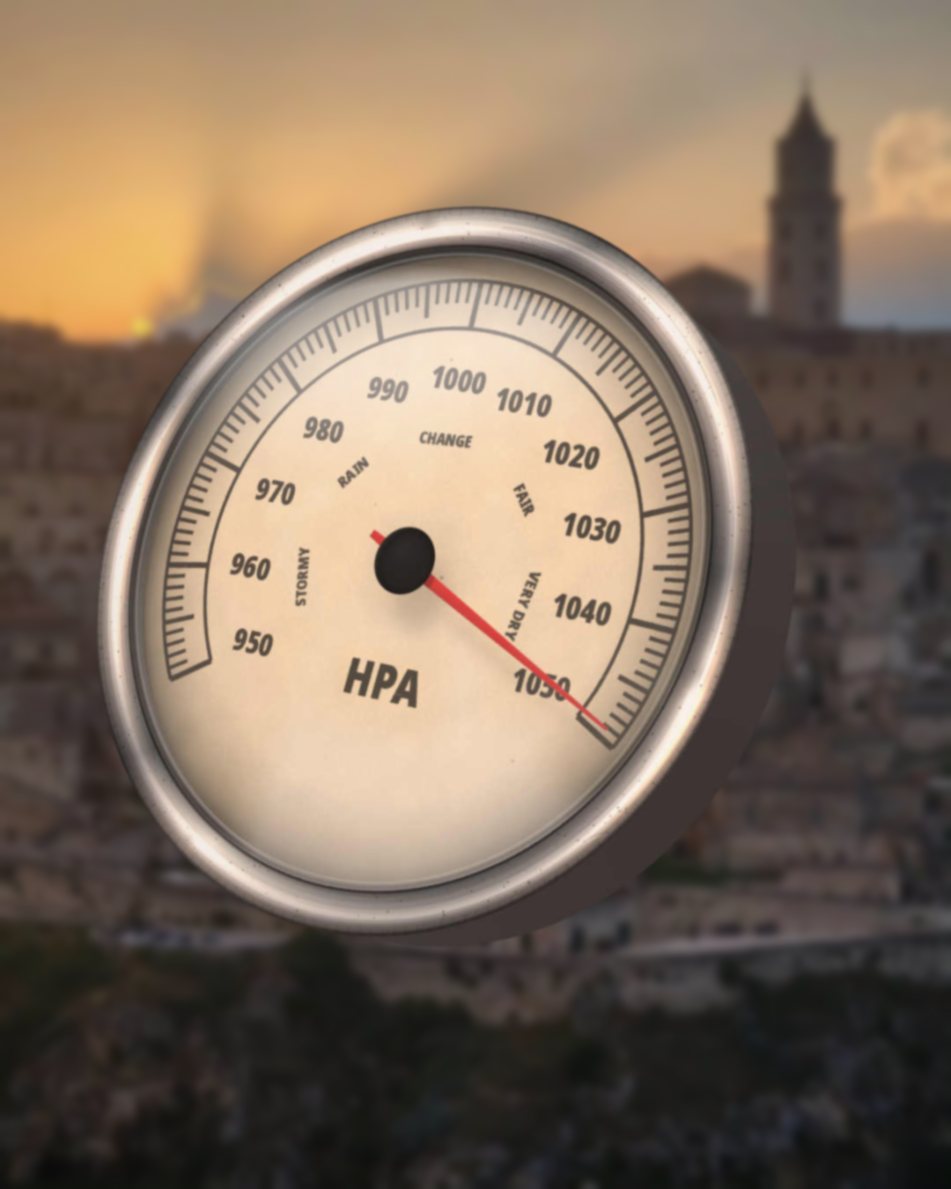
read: 1049 hPa
